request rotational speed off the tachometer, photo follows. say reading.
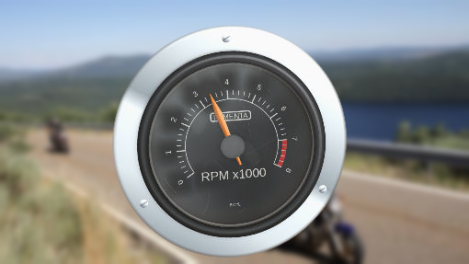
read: 3400 rpm
